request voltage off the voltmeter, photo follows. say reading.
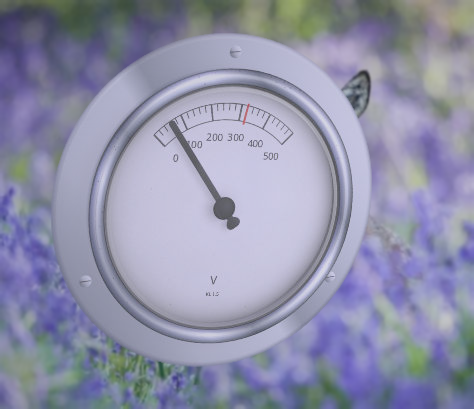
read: 60 V
